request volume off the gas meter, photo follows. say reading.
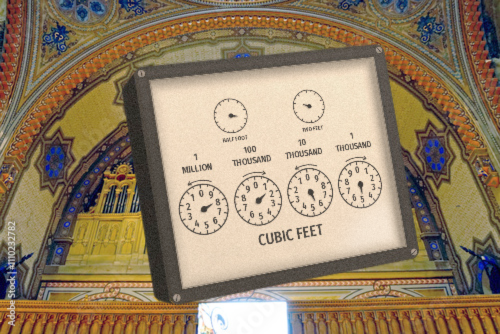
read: 815500 ft³
